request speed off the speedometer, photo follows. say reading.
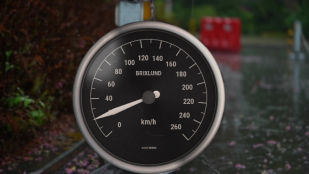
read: 20 km/h
